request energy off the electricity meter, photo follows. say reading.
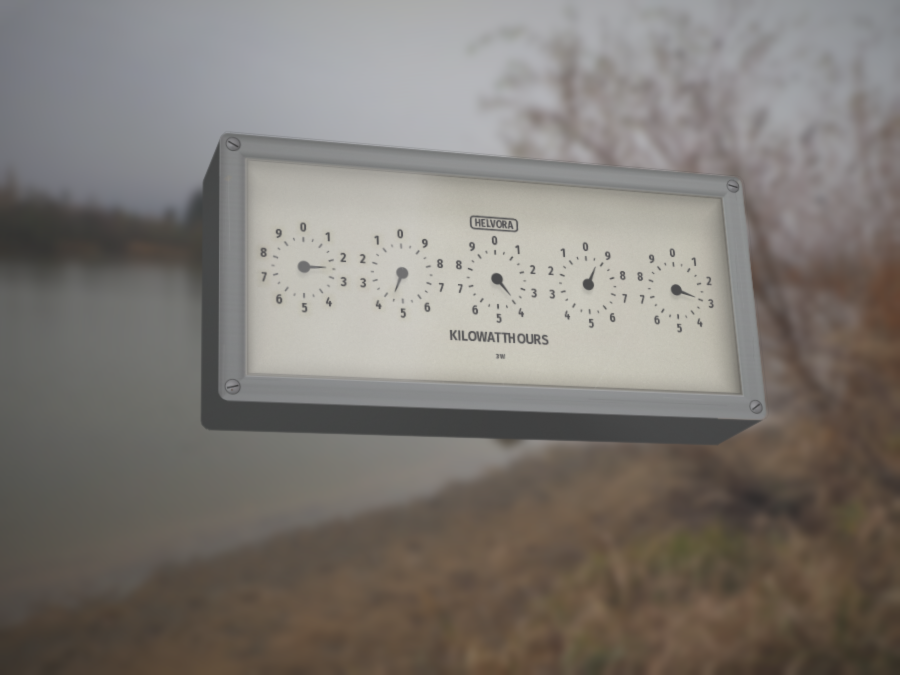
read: 24393 kWh
